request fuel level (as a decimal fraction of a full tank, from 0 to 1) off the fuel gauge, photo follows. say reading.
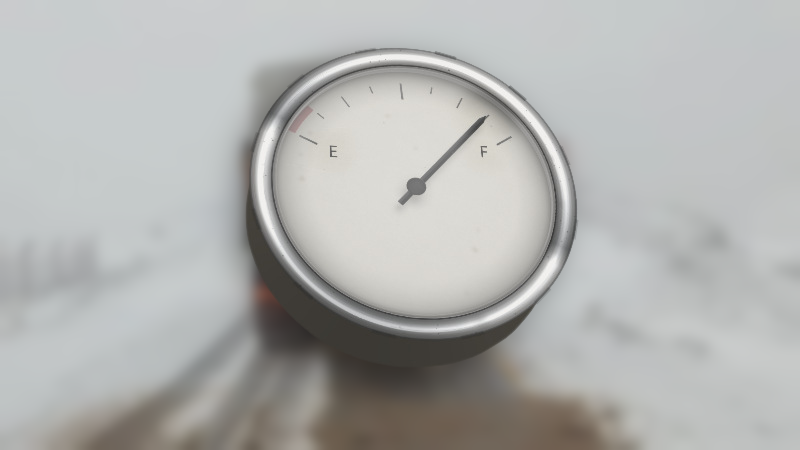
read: 0.875
